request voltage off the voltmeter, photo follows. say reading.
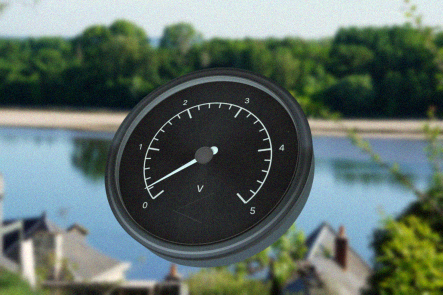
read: 0.2 V
